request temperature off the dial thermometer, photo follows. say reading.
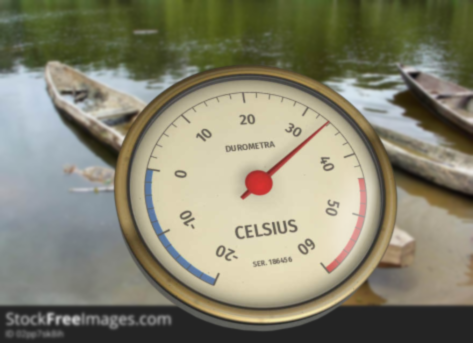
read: 34 °C
